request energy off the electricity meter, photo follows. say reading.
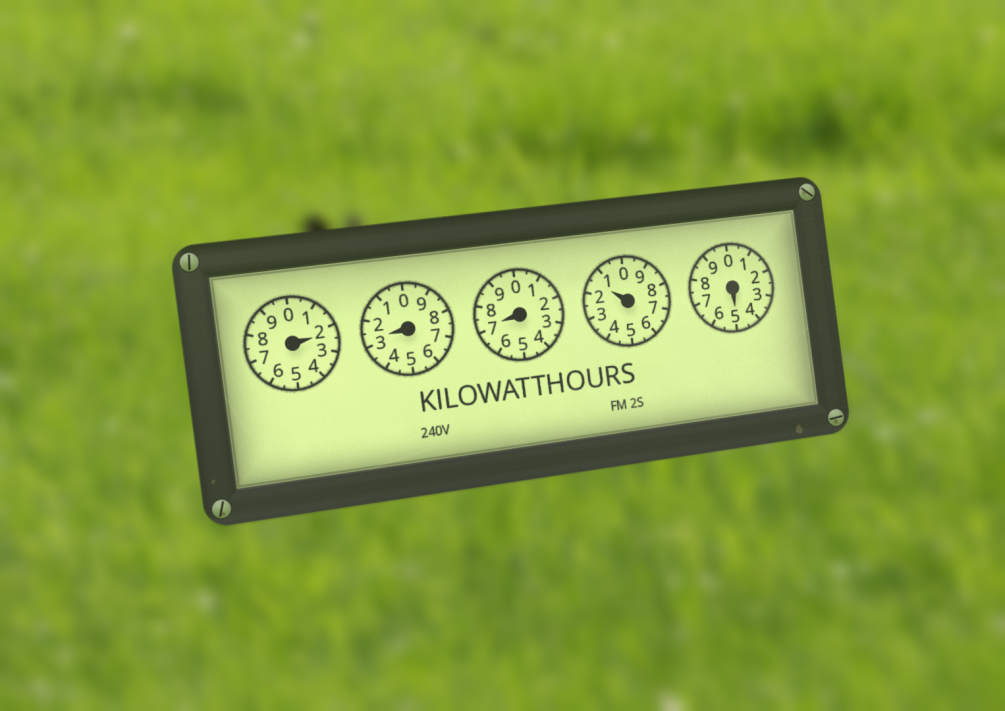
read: 22715 kWh
